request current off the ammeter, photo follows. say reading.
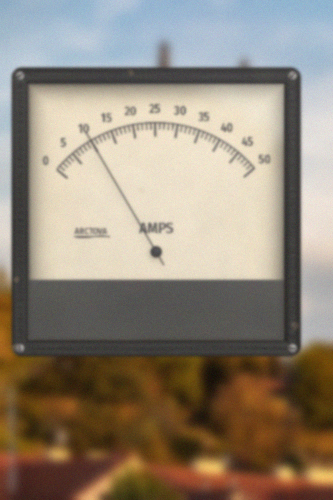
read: 10 A
